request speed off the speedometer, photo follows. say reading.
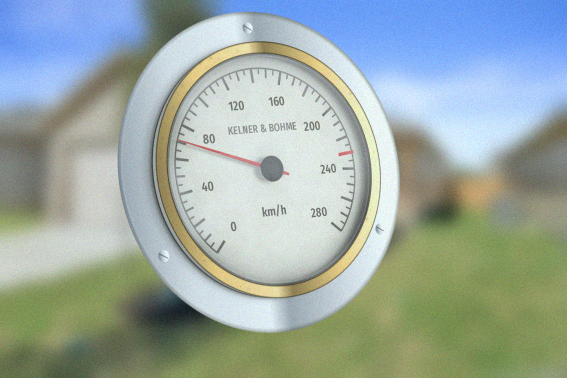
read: 70 km/h
